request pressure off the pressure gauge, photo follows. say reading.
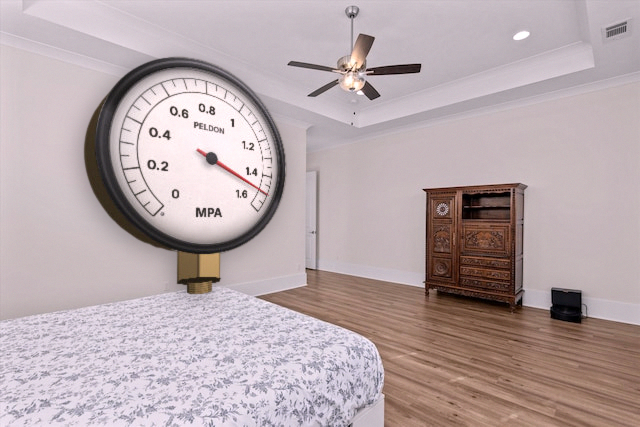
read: 1.5 MPa
